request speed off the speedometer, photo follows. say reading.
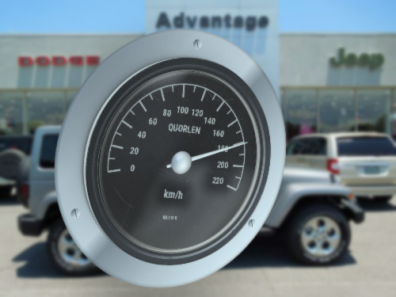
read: 180 km/h
